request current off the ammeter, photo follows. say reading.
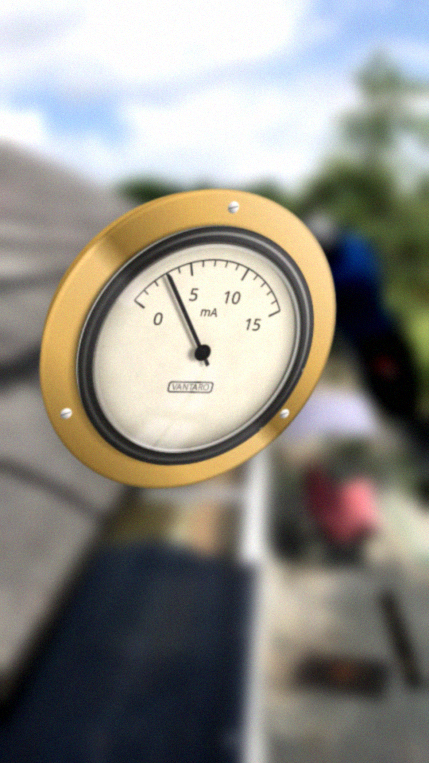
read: 3 mA
